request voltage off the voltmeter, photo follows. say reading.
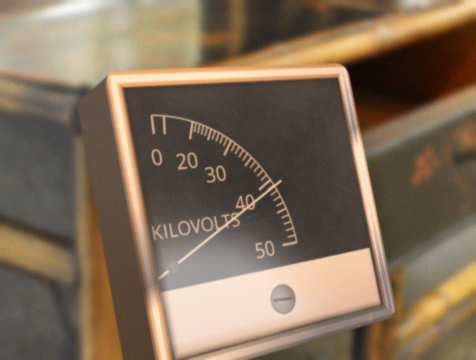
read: 41 kV
